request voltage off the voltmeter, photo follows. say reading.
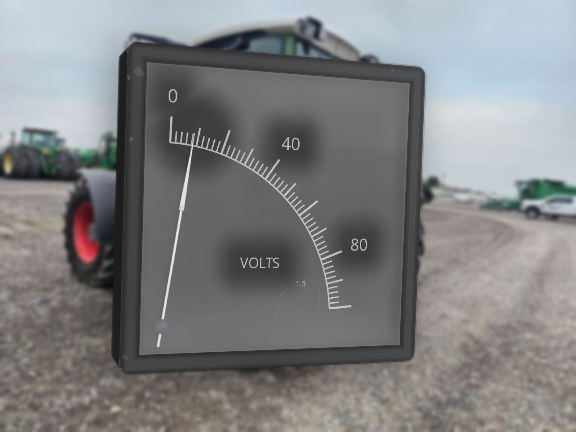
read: 8 V
